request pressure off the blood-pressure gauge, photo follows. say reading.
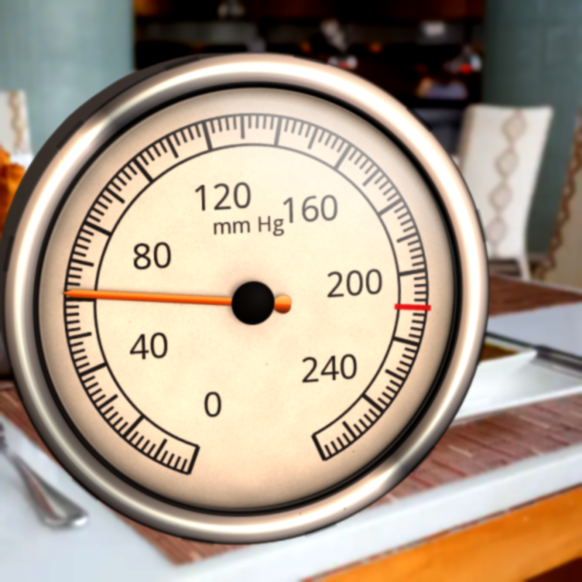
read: 62 mmHg
